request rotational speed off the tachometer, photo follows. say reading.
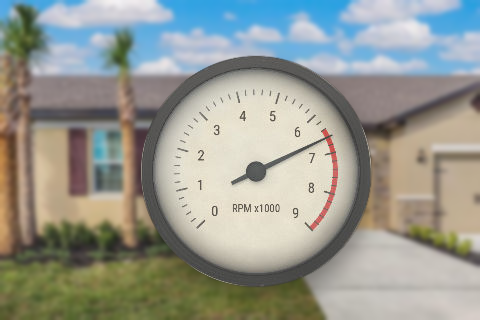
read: 6600 rpm
